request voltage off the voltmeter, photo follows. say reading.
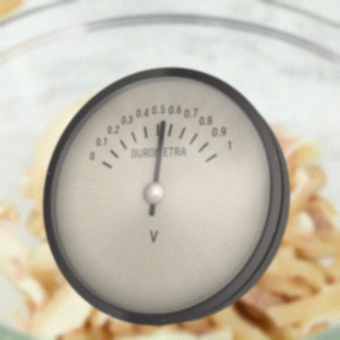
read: 0.55 V
